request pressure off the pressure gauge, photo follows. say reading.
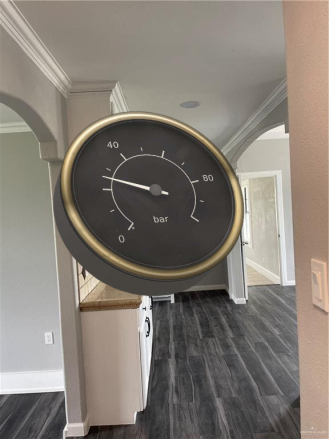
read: 25 bar
